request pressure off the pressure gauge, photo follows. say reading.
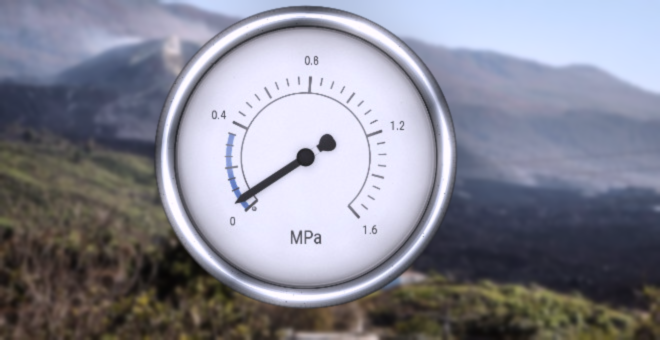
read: 0.05 MPa
